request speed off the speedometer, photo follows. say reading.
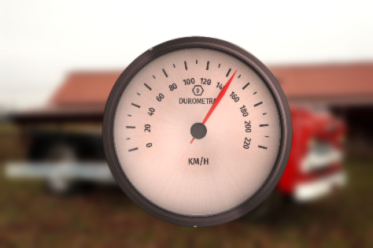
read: 145 km/h
